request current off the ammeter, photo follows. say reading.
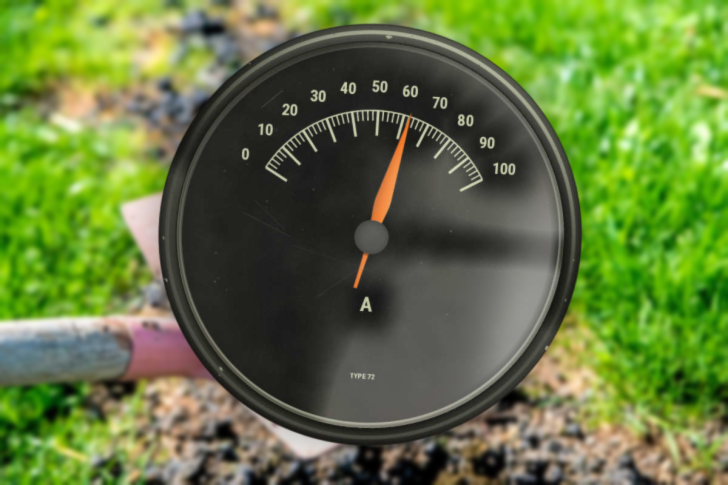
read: 62 A
